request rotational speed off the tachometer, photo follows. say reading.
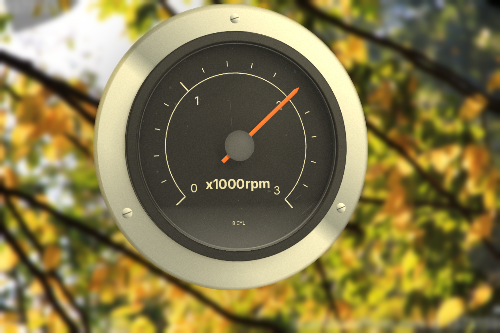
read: 2000 rpm
